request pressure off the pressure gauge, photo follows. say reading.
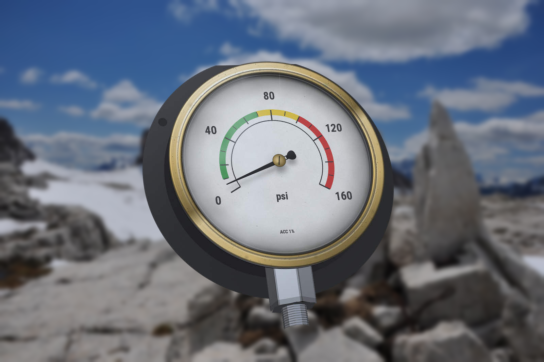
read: 5 psi
